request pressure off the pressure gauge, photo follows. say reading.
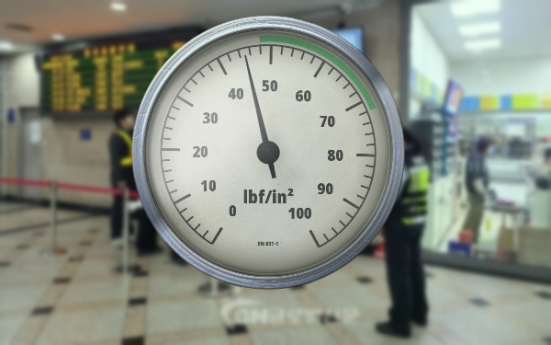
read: 45 psi
